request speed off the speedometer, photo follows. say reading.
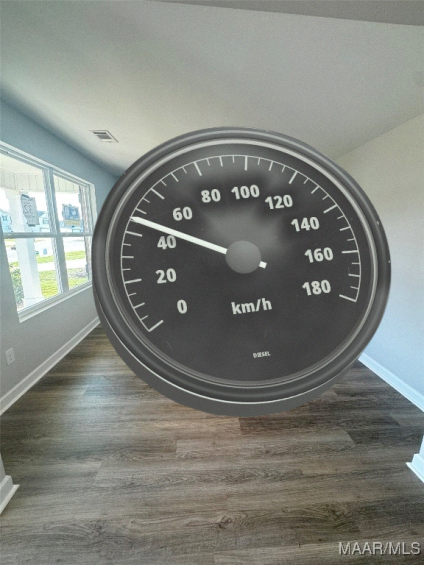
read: 45 km/h
